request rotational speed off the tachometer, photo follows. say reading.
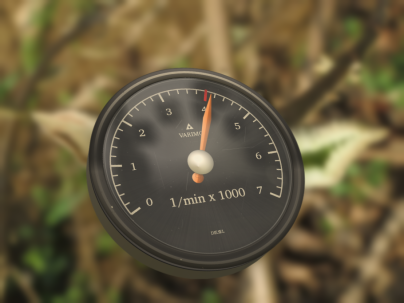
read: 4100 rpm
